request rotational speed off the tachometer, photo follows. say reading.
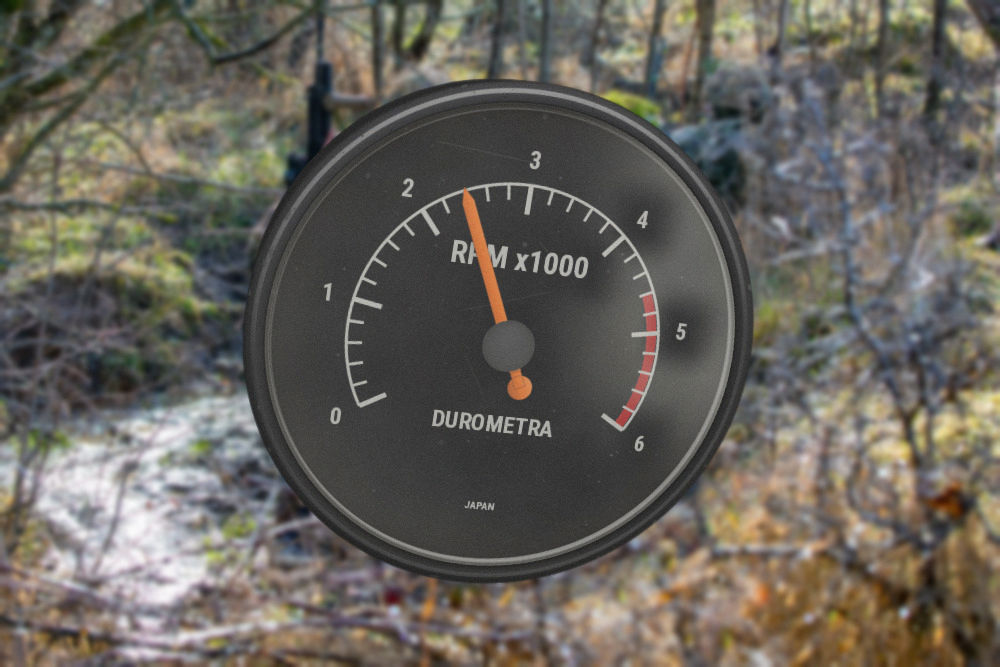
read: 2400 rpm
